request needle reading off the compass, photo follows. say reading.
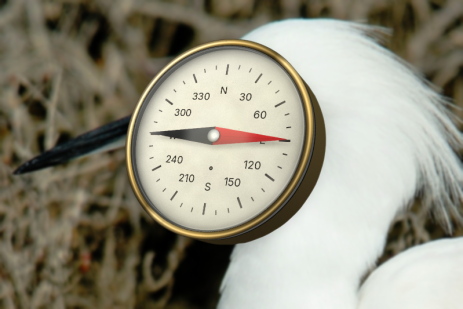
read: 90 °
